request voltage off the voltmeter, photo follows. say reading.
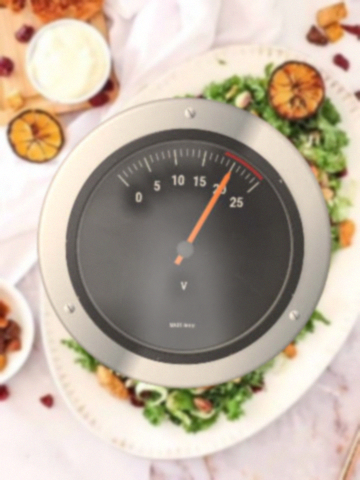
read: 20 V
